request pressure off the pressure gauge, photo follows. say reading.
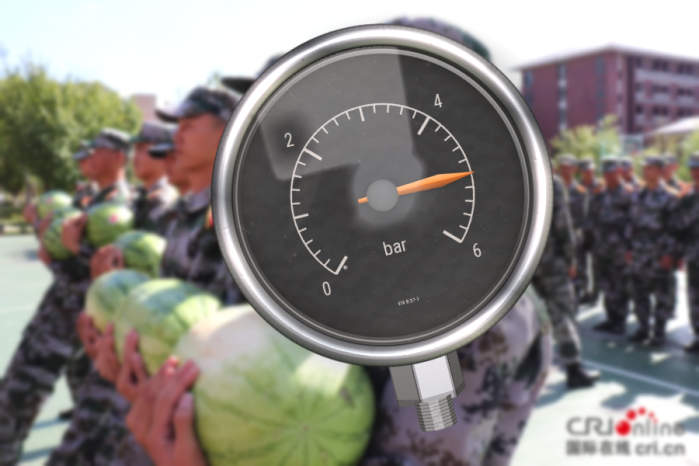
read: 5 bar
